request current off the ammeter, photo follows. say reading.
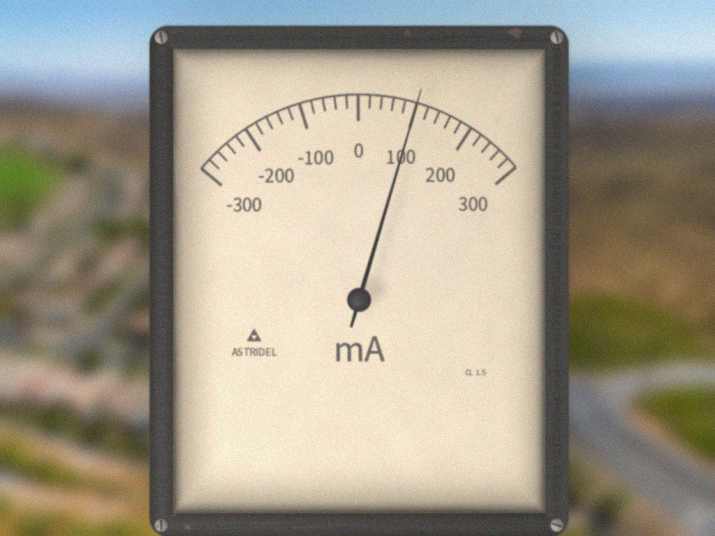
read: 100 mA
